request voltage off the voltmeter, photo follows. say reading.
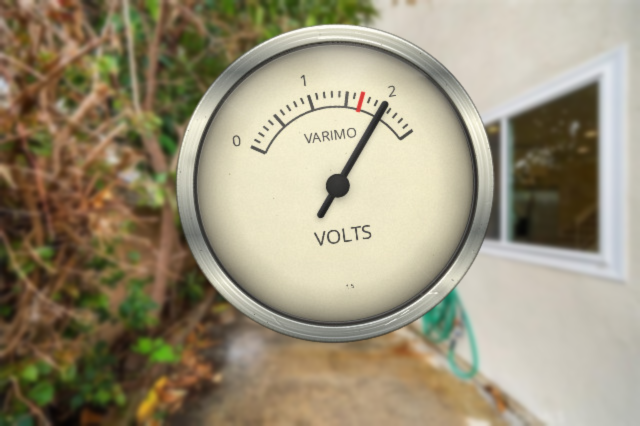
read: 2 V
